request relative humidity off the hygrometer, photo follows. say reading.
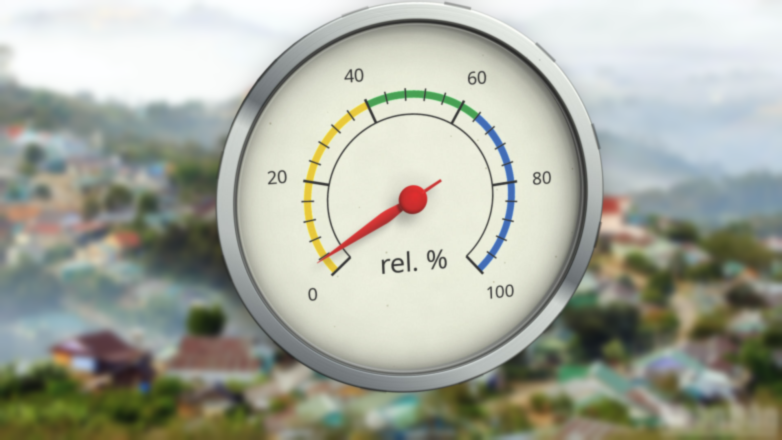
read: 4 %
